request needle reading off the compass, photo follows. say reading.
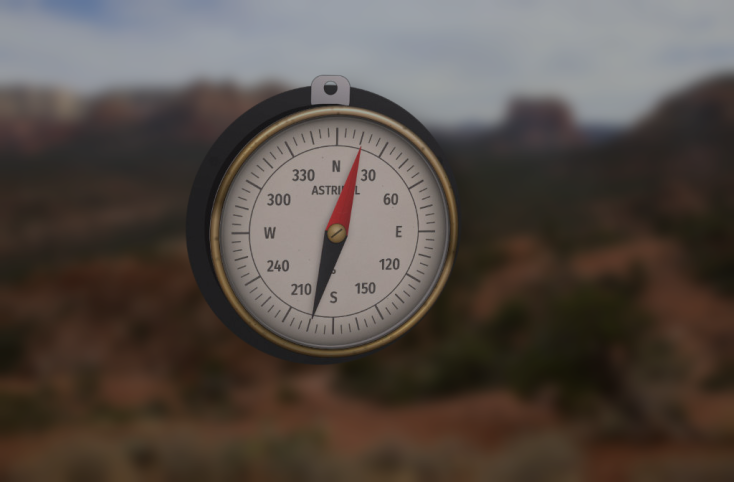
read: 15 °
